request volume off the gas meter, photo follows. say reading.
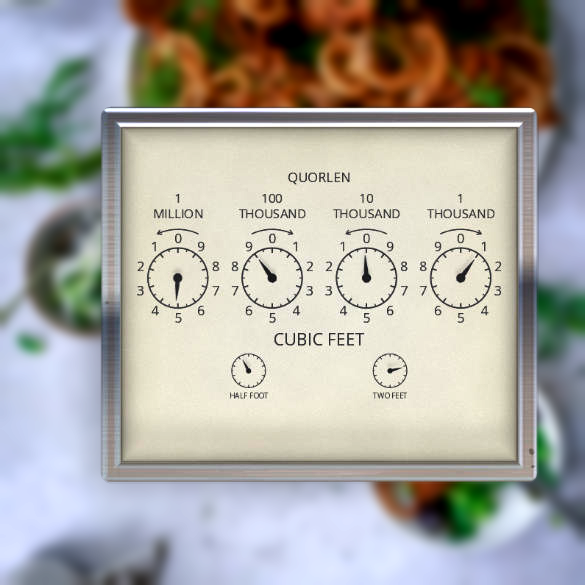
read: 490100 ft³
